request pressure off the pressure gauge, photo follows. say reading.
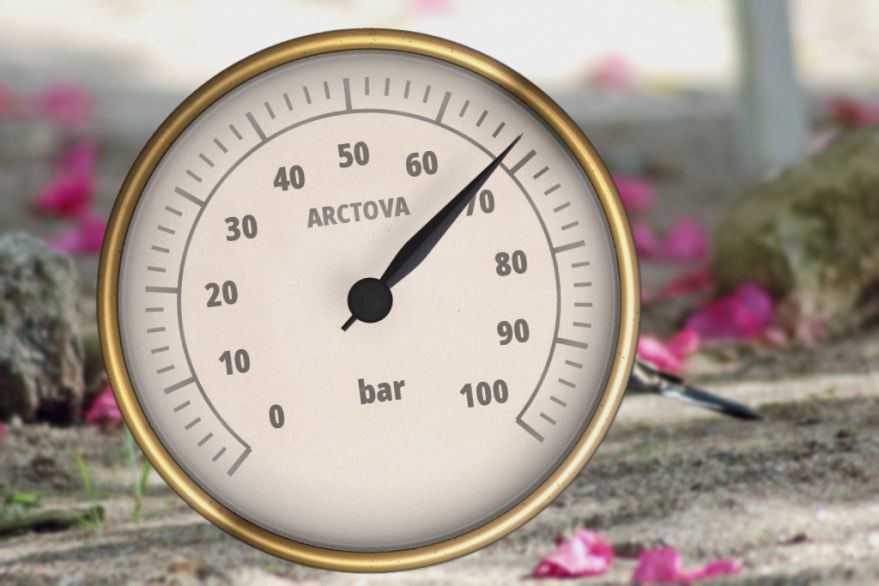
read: 68 bar
